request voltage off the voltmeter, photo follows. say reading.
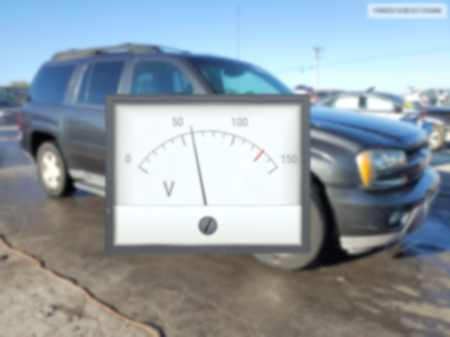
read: 60 V
